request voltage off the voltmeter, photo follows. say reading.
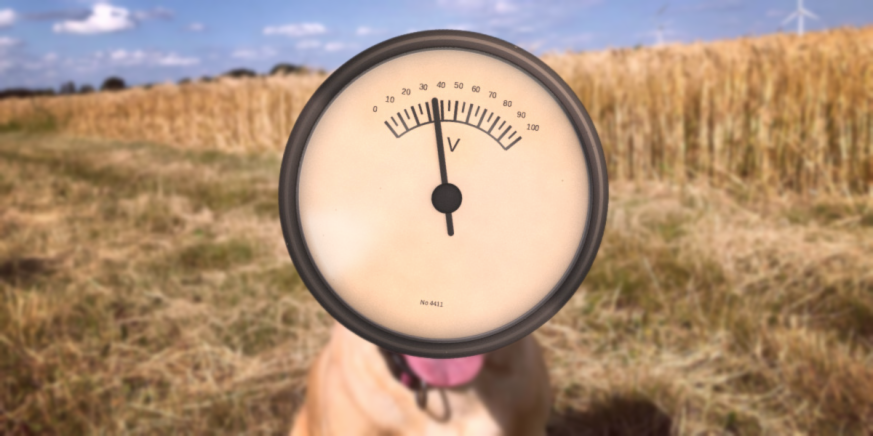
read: 35 V
